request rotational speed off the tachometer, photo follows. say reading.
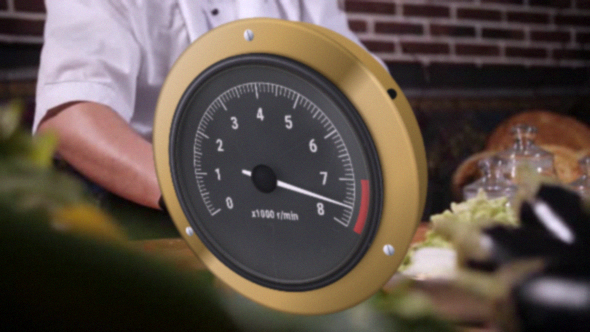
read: 7500 rpm
